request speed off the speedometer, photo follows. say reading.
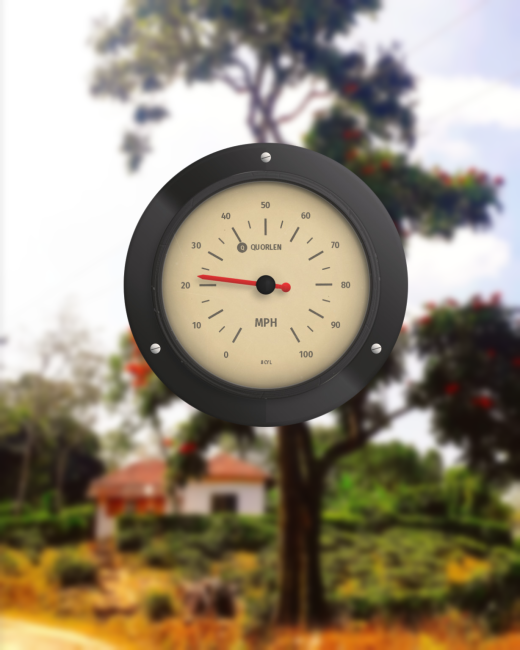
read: 22.5 mph
